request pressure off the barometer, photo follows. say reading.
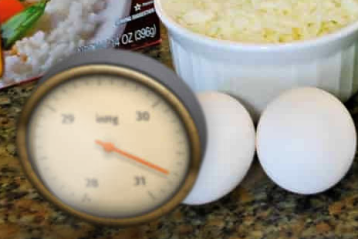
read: 30.7 inHg
